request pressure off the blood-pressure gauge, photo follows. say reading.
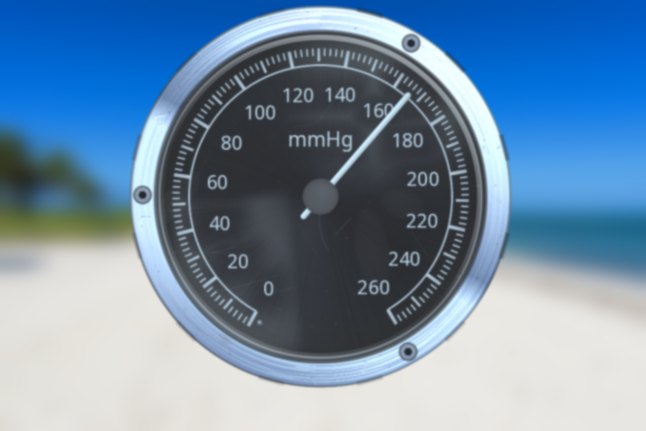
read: 166 mmHg
